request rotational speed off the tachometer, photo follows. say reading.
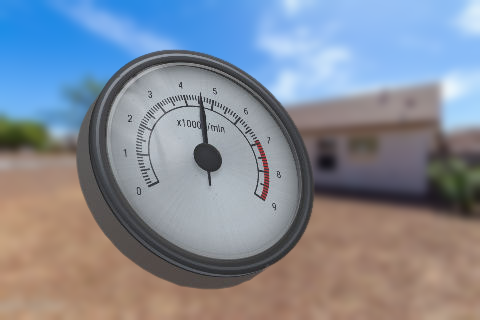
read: 4500 rpm
